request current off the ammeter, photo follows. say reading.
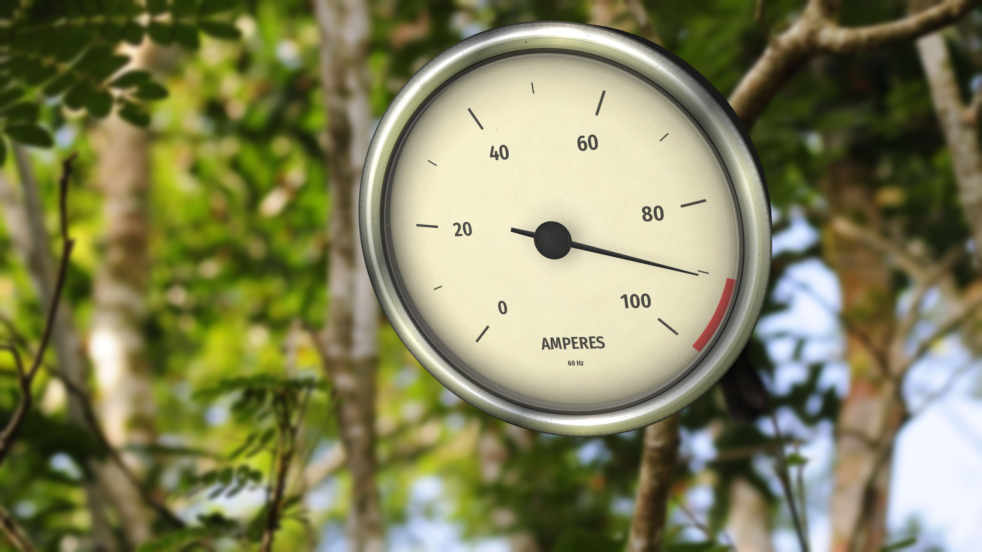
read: 90 A
